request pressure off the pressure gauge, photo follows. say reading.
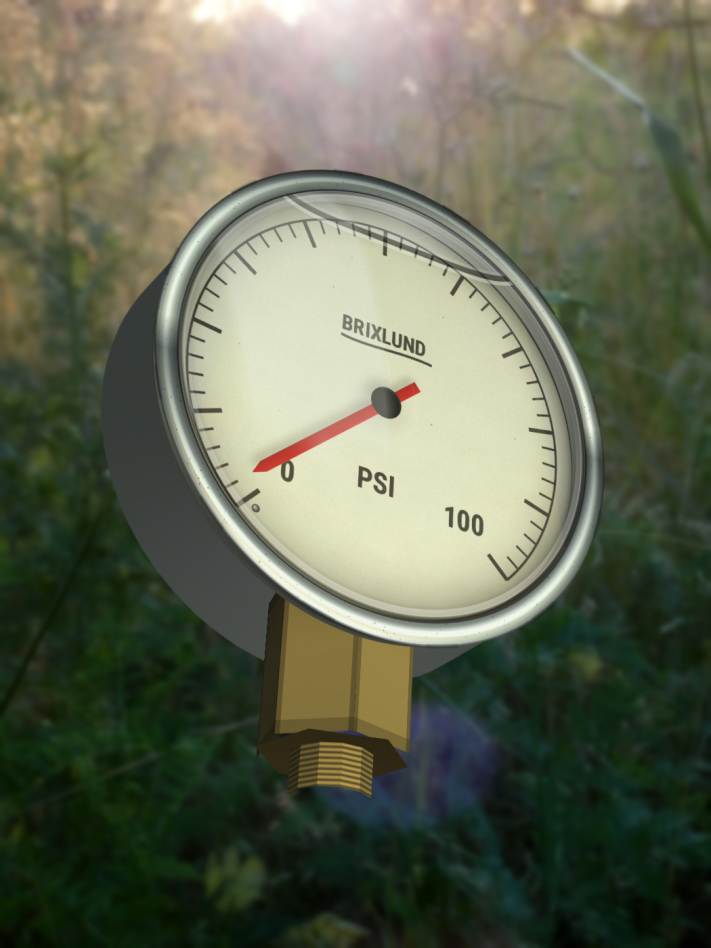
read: 2 psi
